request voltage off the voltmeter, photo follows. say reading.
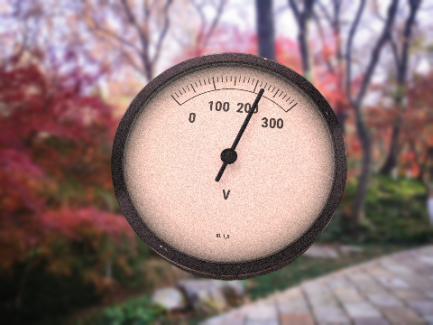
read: 220 V
